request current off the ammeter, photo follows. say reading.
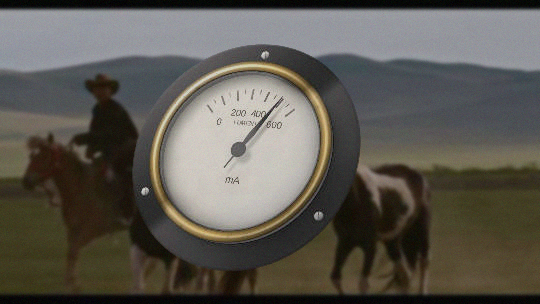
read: 500 mA
